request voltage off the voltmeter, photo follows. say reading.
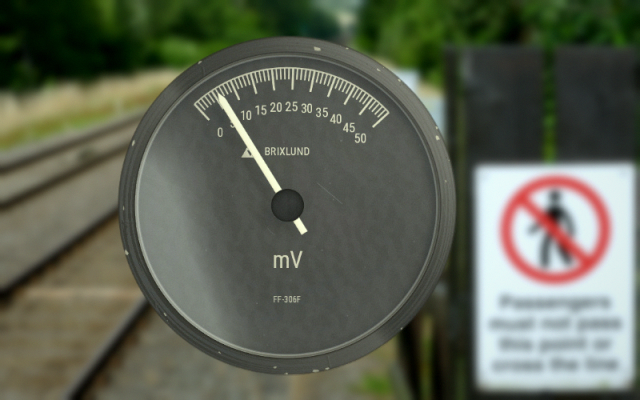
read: 6 mV
